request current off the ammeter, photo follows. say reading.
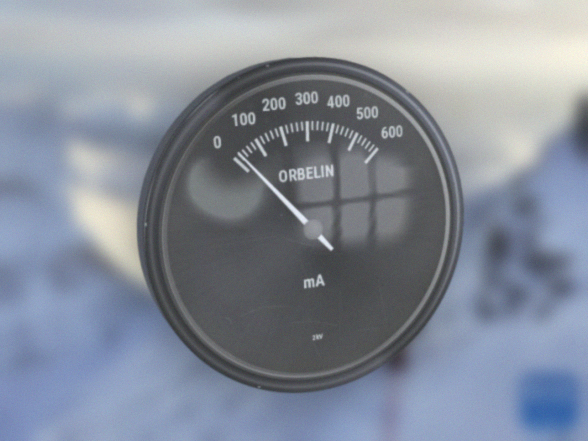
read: 20 mA
